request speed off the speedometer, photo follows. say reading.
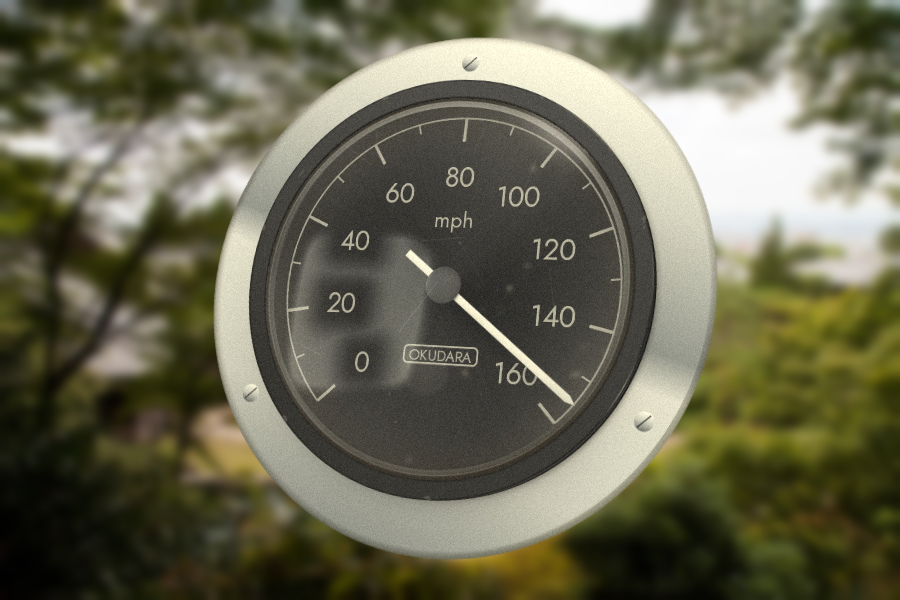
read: 155 mph
